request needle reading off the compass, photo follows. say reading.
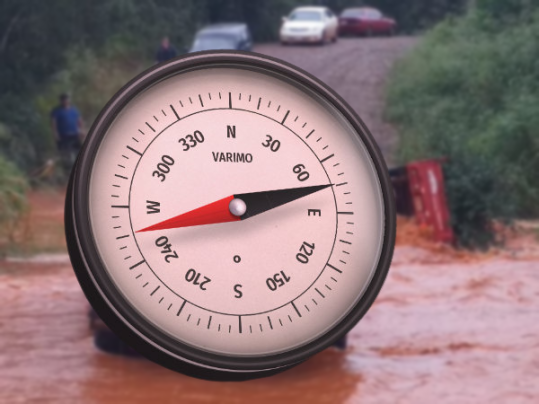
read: 255 °
